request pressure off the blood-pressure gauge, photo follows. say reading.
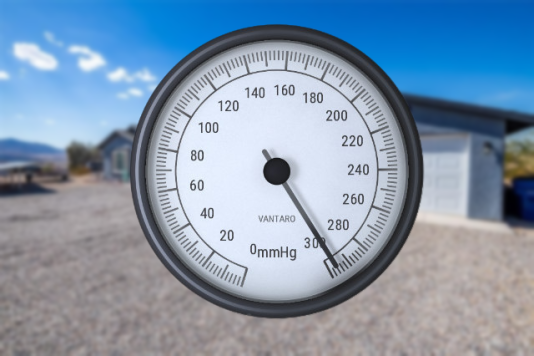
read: 296 mmHg
